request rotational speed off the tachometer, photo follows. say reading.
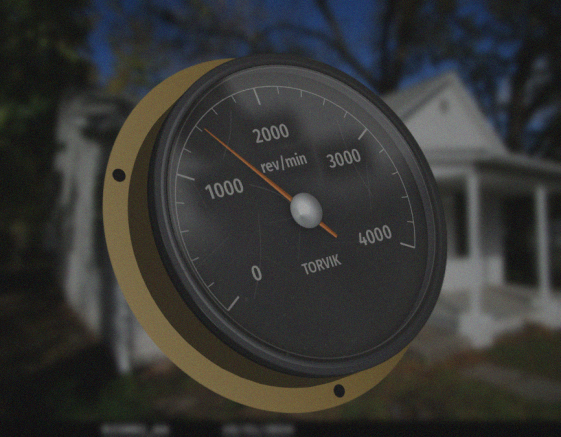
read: 1400 rpm
